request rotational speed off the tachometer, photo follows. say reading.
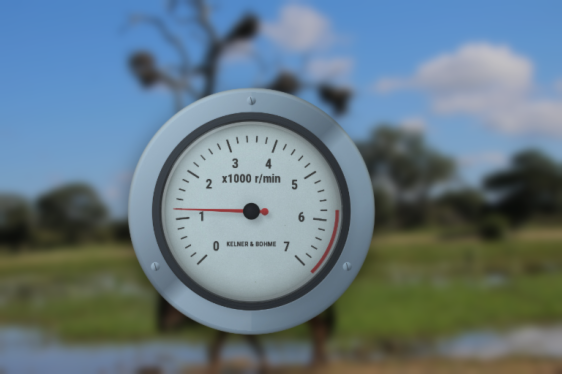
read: 1200 rpm
